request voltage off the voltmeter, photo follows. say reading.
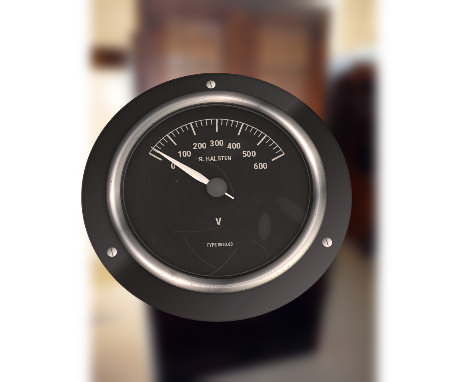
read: 20 V
